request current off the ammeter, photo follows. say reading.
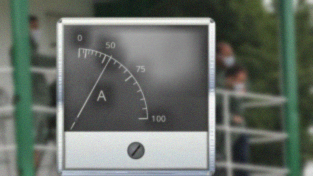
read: 55 A
